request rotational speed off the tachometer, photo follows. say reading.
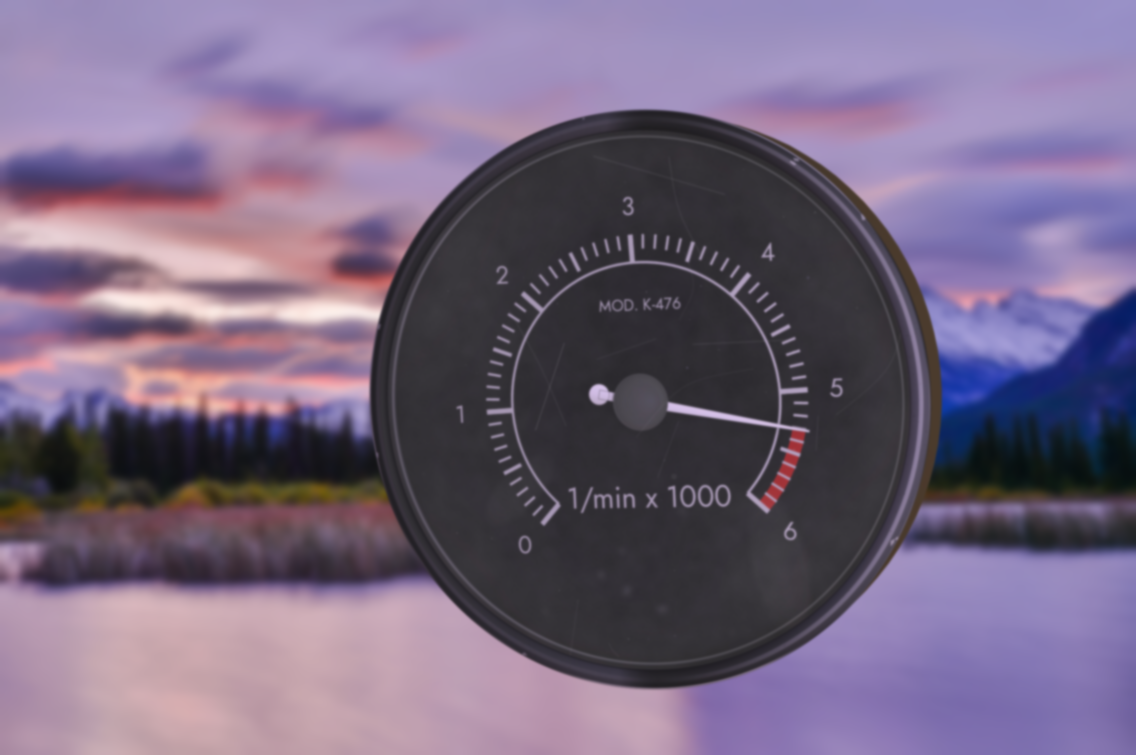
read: 5300 rpm
